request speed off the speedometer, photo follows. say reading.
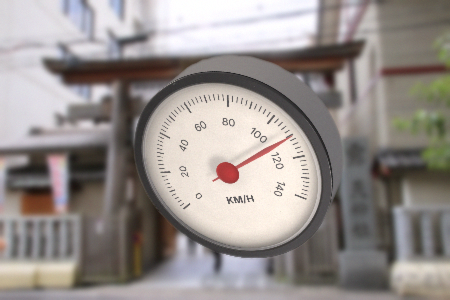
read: 110 km/h
